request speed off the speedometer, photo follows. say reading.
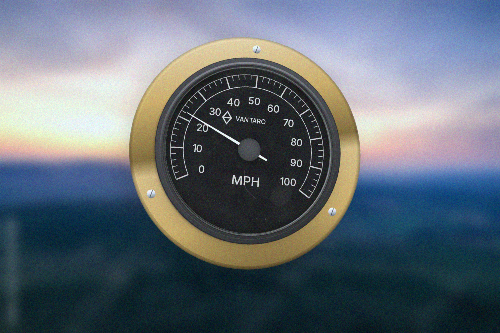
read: 22 mph
